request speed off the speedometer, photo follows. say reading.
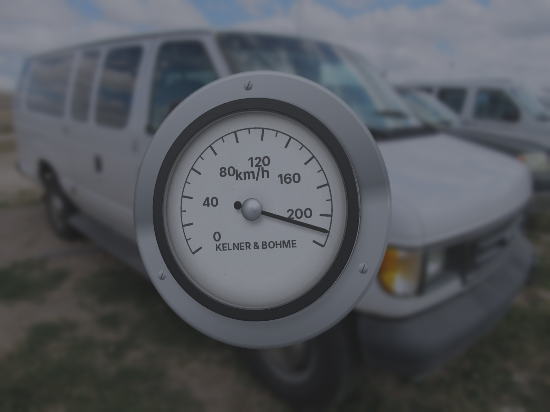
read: 210 km/h
